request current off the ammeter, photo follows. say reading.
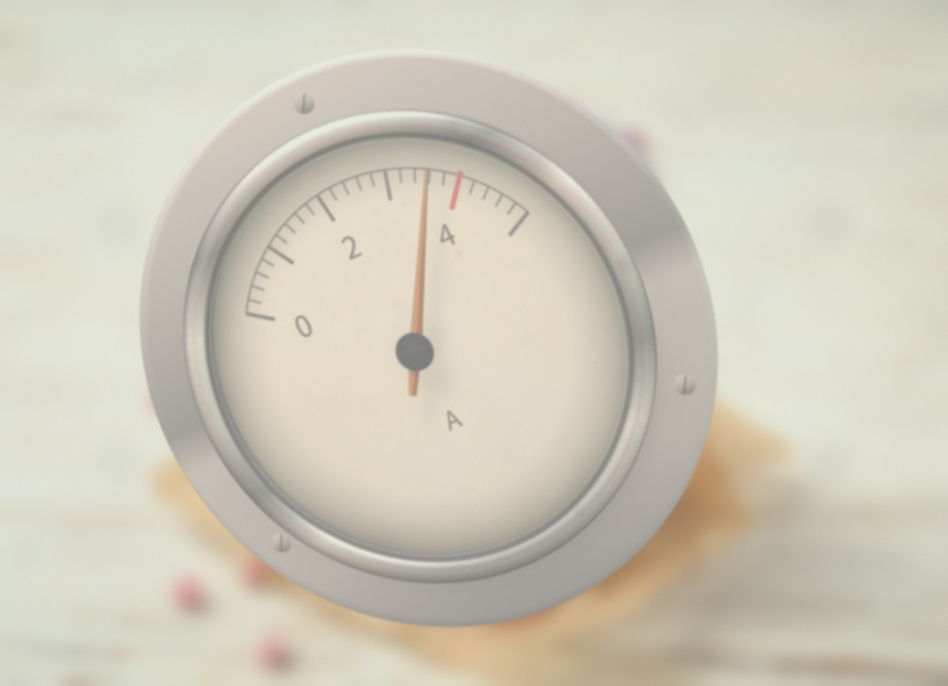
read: 3.6 A
